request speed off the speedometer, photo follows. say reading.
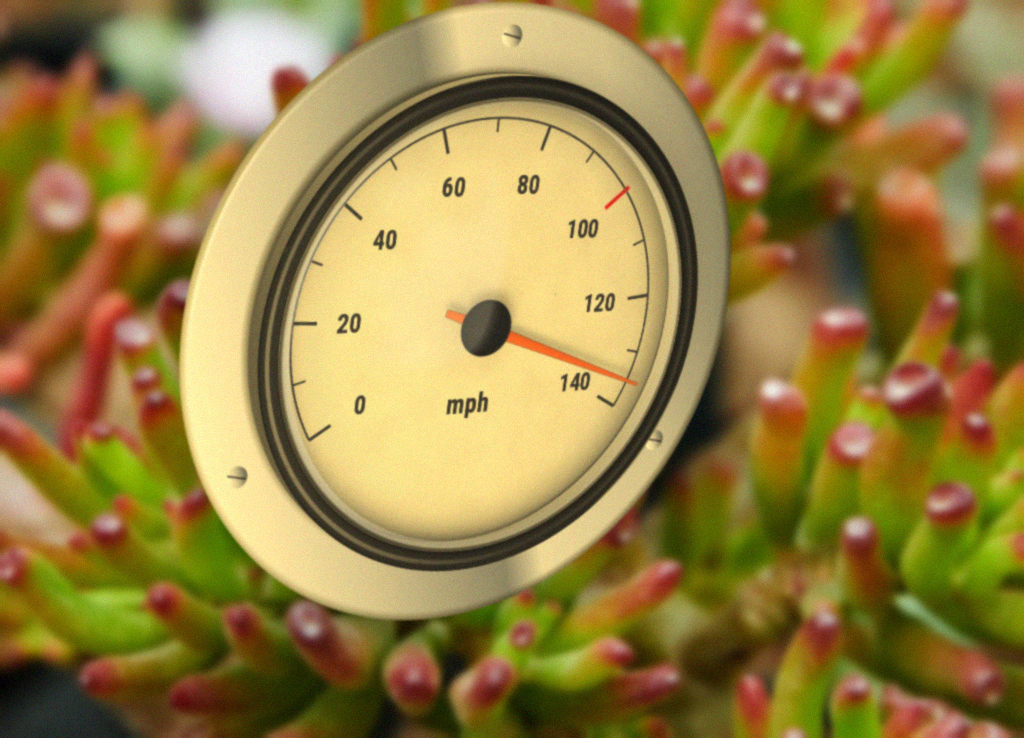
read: 135 mph
